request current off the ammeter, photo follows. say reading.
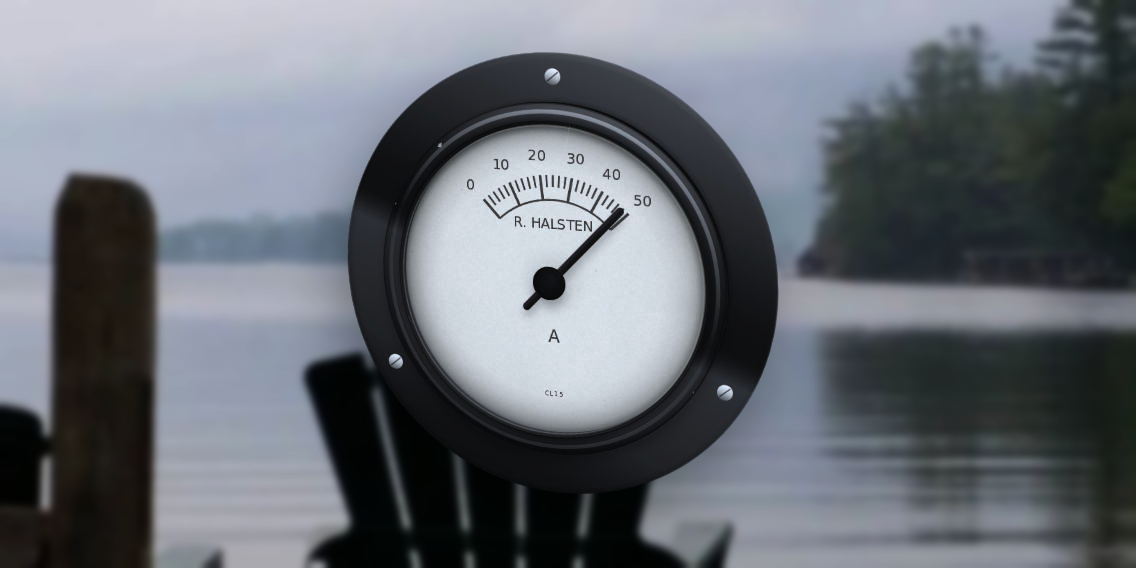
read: 48 A
